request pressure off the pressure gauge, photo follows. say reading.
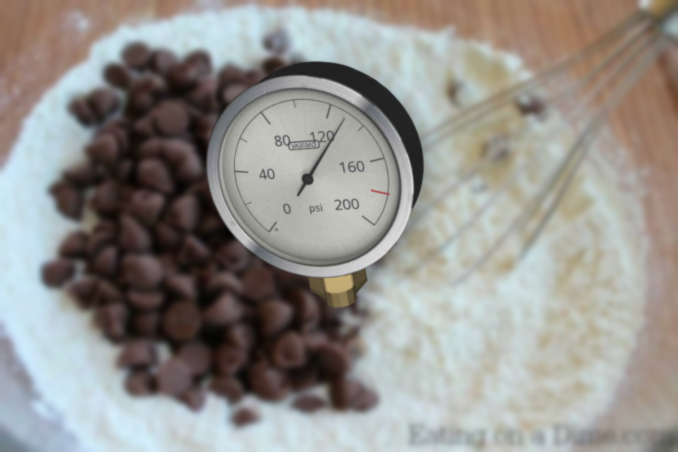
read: 130 psi
